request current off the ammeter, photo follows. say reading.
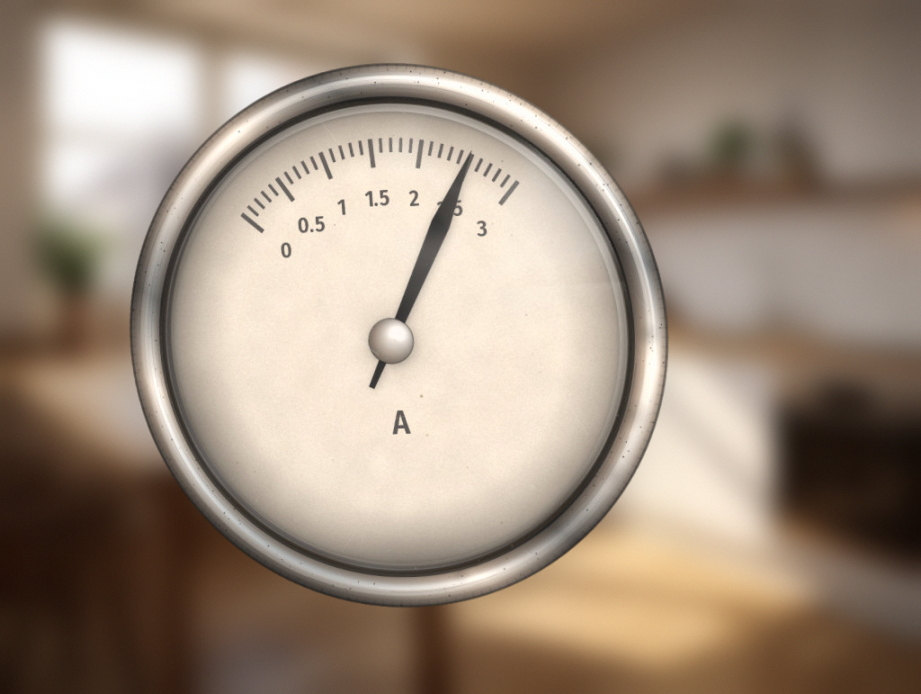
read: 2.5 A
